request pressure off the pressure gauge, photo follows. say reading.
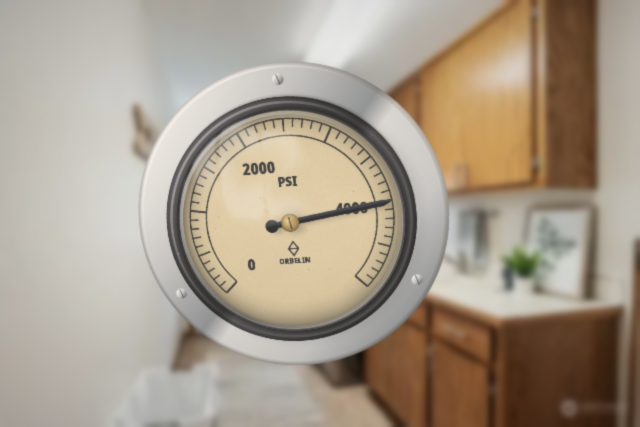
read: 4000 psi
